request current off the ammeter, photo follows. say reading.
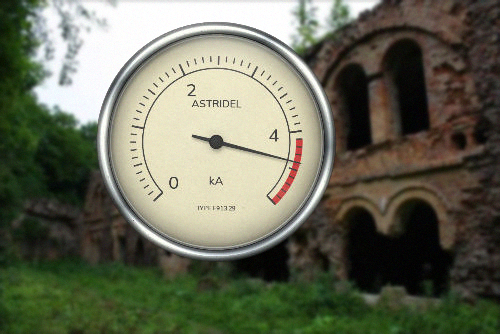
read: 4.4 kA
